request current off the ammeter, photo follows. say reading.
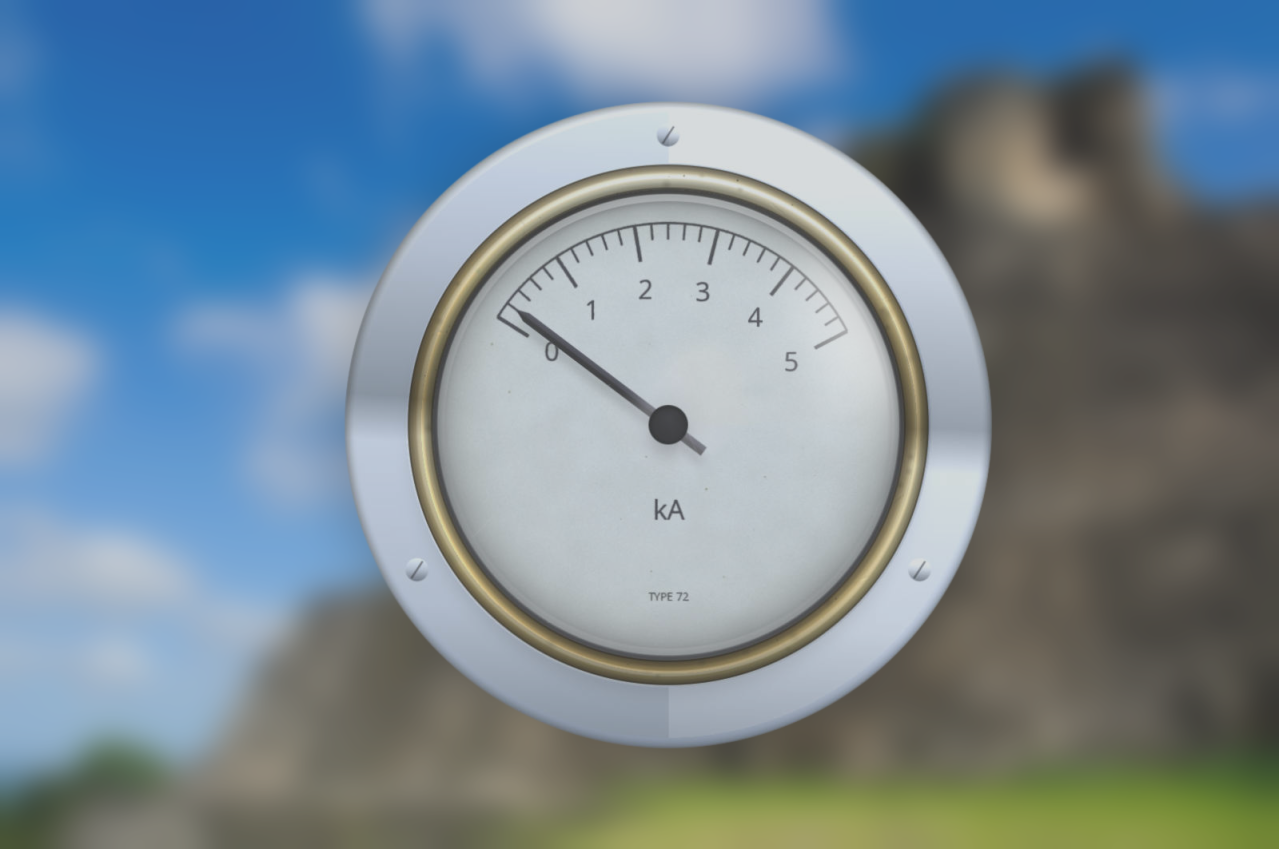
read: 0.2 kA
